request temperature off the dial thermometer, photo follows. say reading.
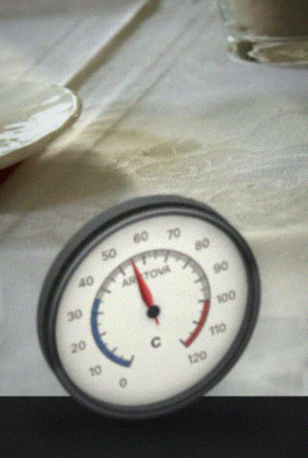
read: 55 °C
